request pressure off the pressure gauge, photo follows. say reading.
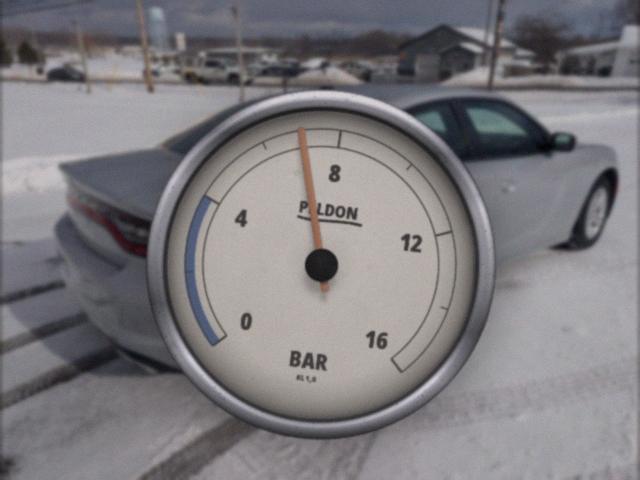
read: 7 bar
